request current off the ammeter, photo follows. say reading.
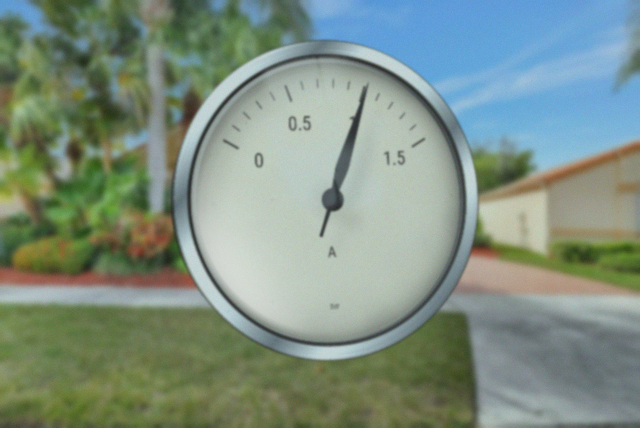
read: 1 A
